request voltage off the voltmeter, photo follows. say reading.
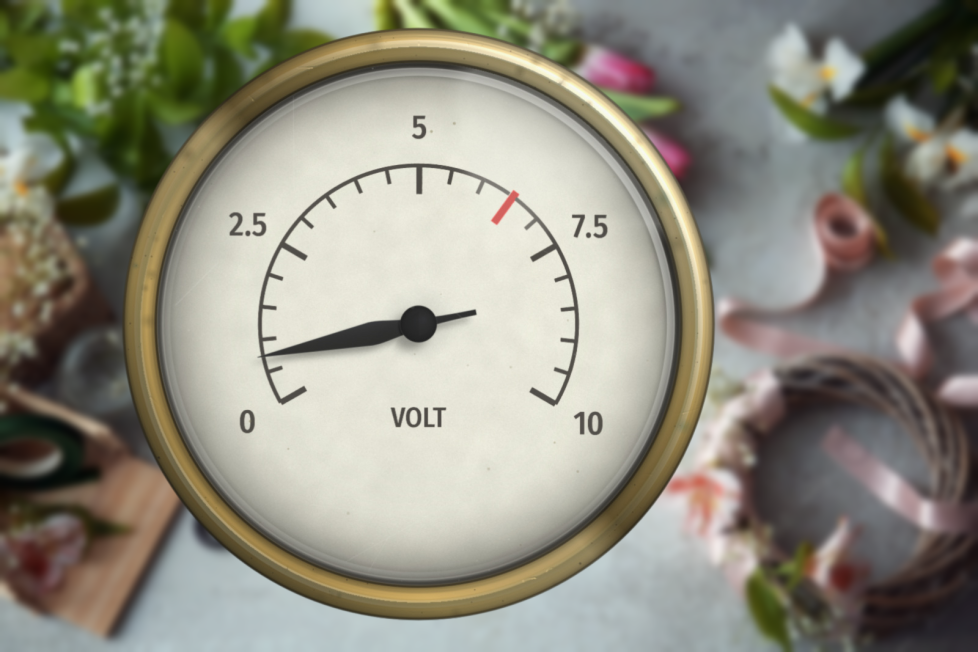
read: 0.75 V
